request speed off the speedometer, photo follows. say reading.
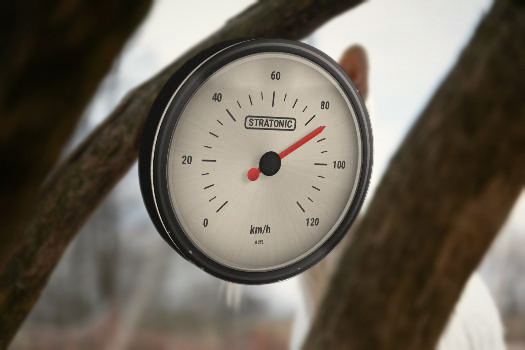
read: 85 km/h
